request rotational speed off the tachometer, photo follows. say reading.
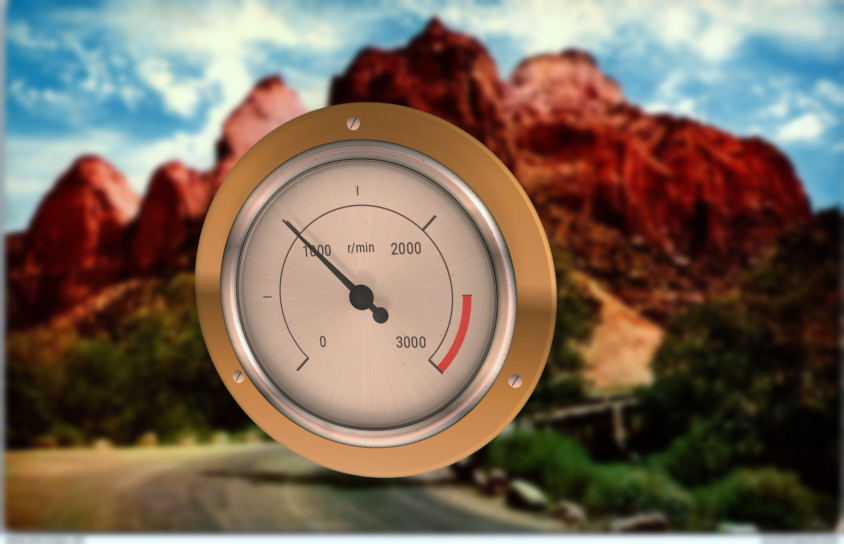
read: 1000 rpm
